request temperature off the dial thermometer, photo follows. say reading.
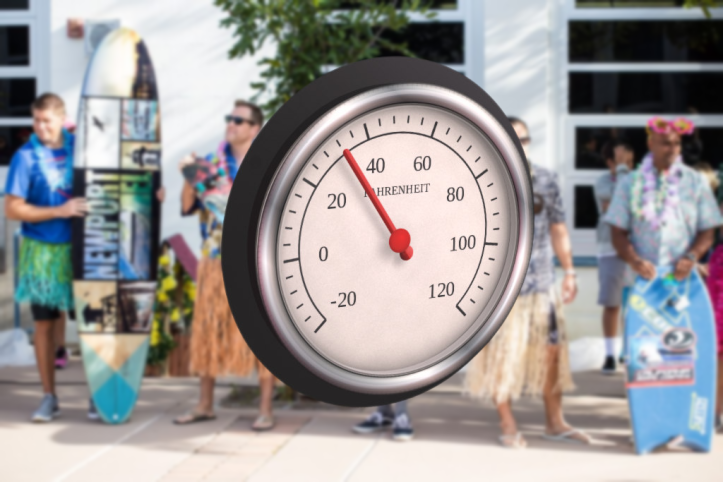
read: 32 °F
